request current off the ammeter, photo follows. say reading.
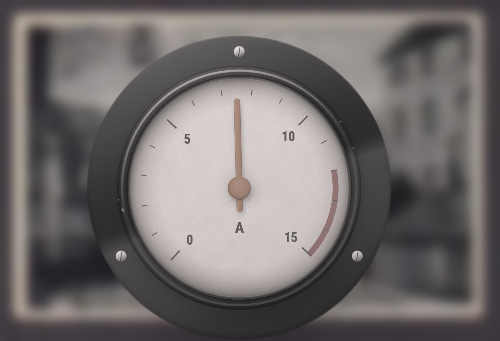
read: 7.5 A
